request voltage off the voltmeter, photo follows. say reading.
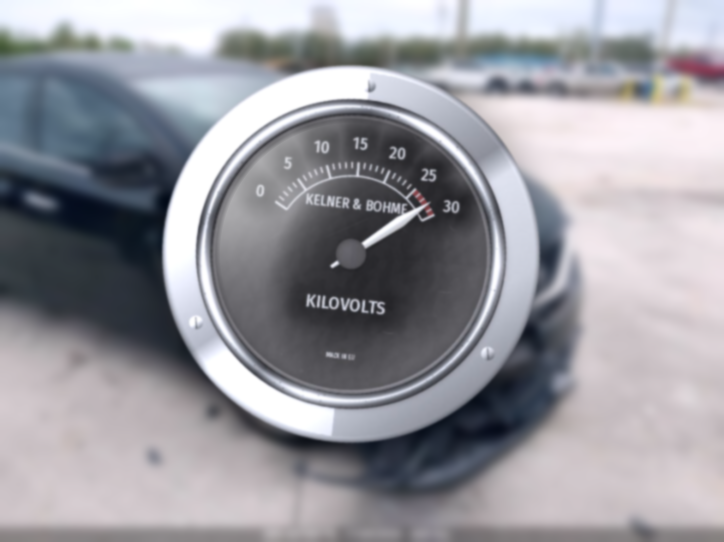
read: 28 kV
